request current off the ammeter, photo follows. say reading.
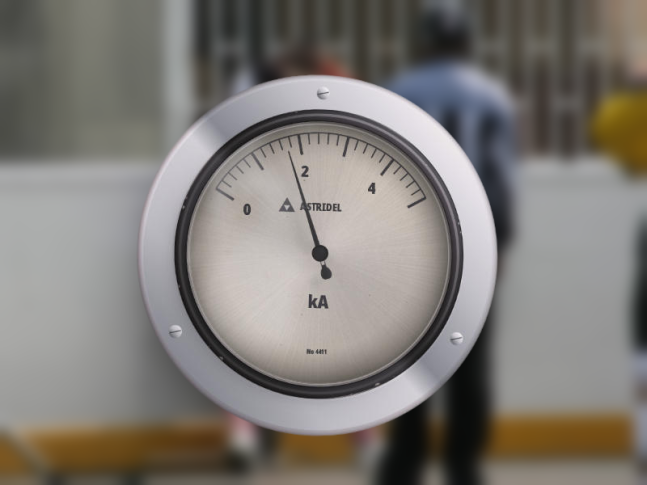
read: 1.7 kA
